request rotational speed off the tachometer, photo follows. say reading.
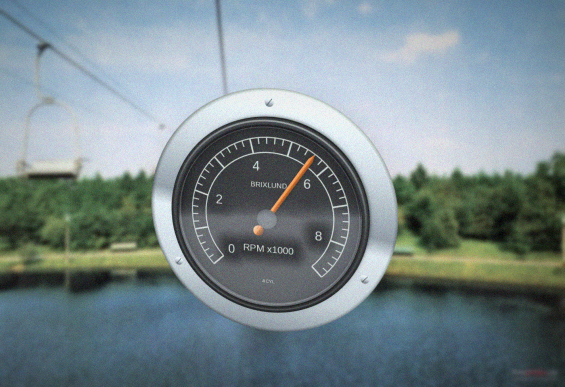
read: 5600 rpm
